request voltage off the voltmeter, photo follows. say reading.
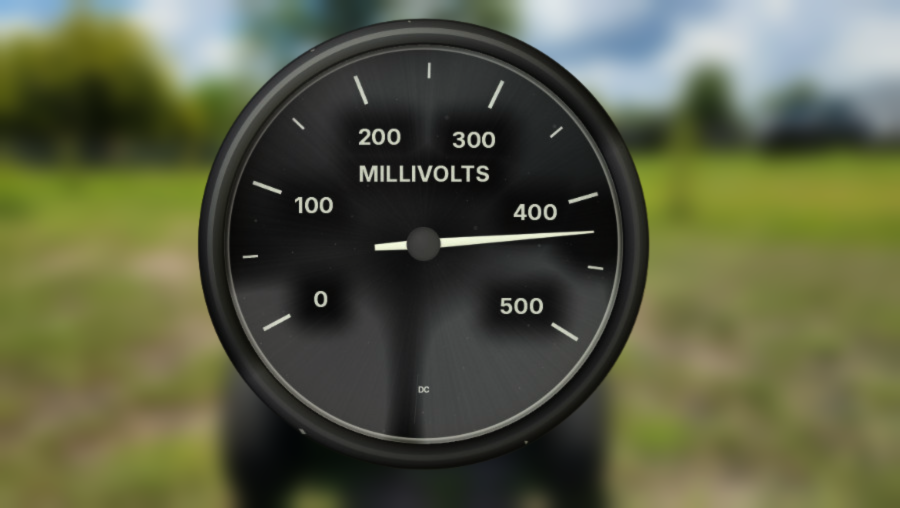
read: 425 mV
